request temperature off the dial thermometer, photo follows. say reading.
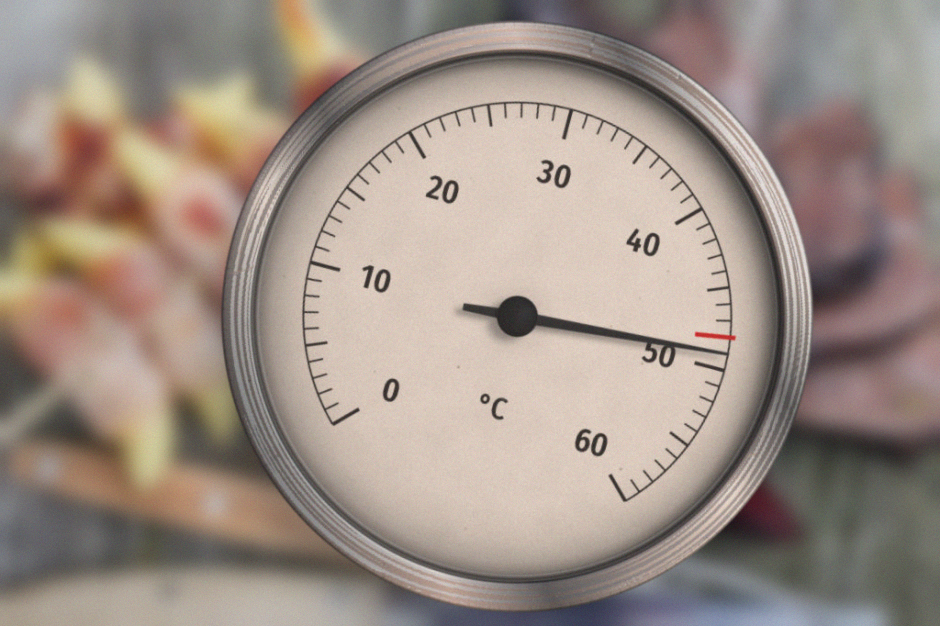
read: 49 °C
